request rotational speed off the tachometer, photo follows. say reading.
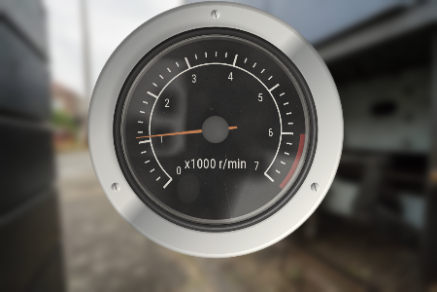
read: 1100 rpm
